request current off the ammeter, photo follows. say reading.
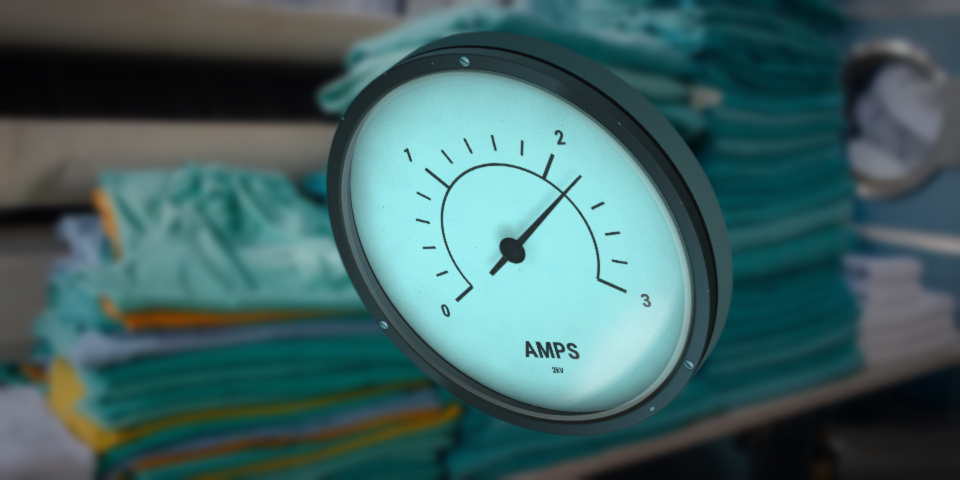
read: 2.2 A
